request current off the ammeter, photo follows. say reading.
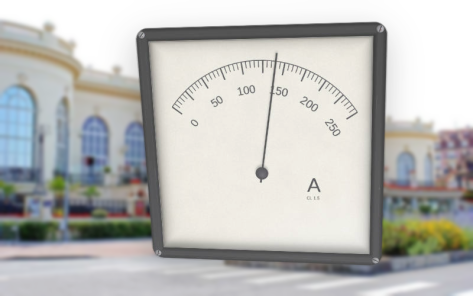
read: 140 A
